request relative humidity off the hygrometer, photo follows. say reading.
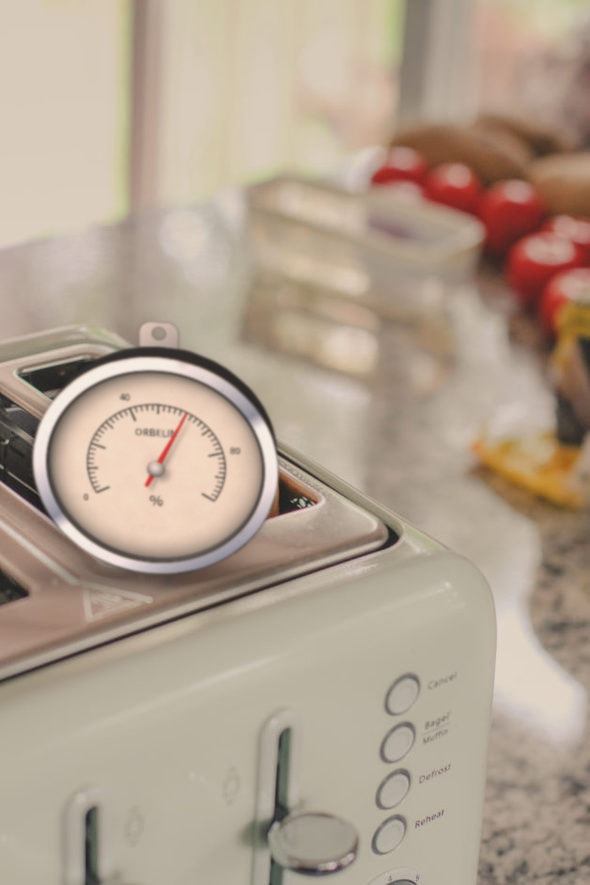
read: 60 %
